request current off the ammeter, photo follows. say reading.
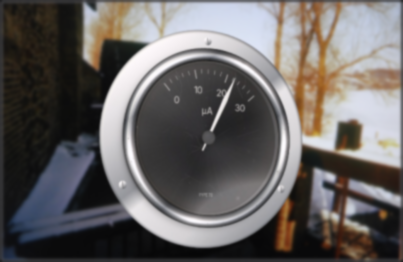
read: 22 µA
